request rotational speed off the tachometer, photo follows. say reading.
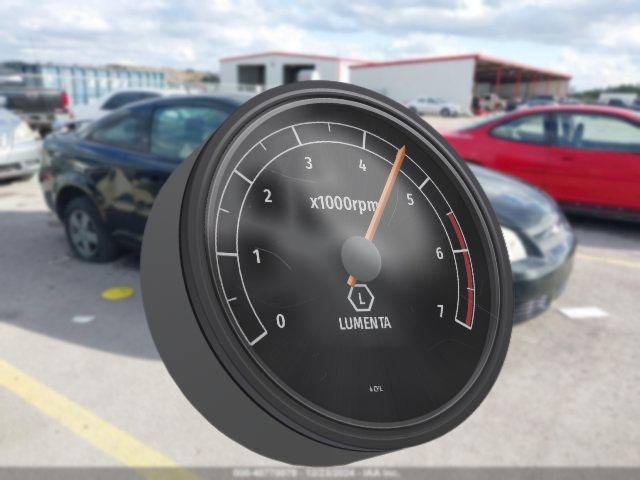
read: 4500 rpm
